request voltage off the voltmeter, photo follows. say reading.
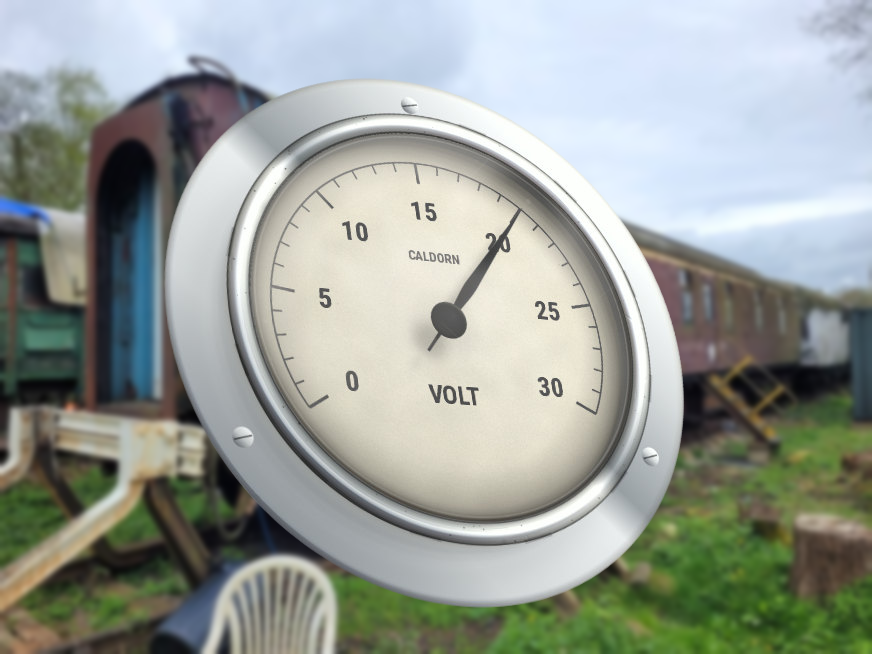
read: 20 V
